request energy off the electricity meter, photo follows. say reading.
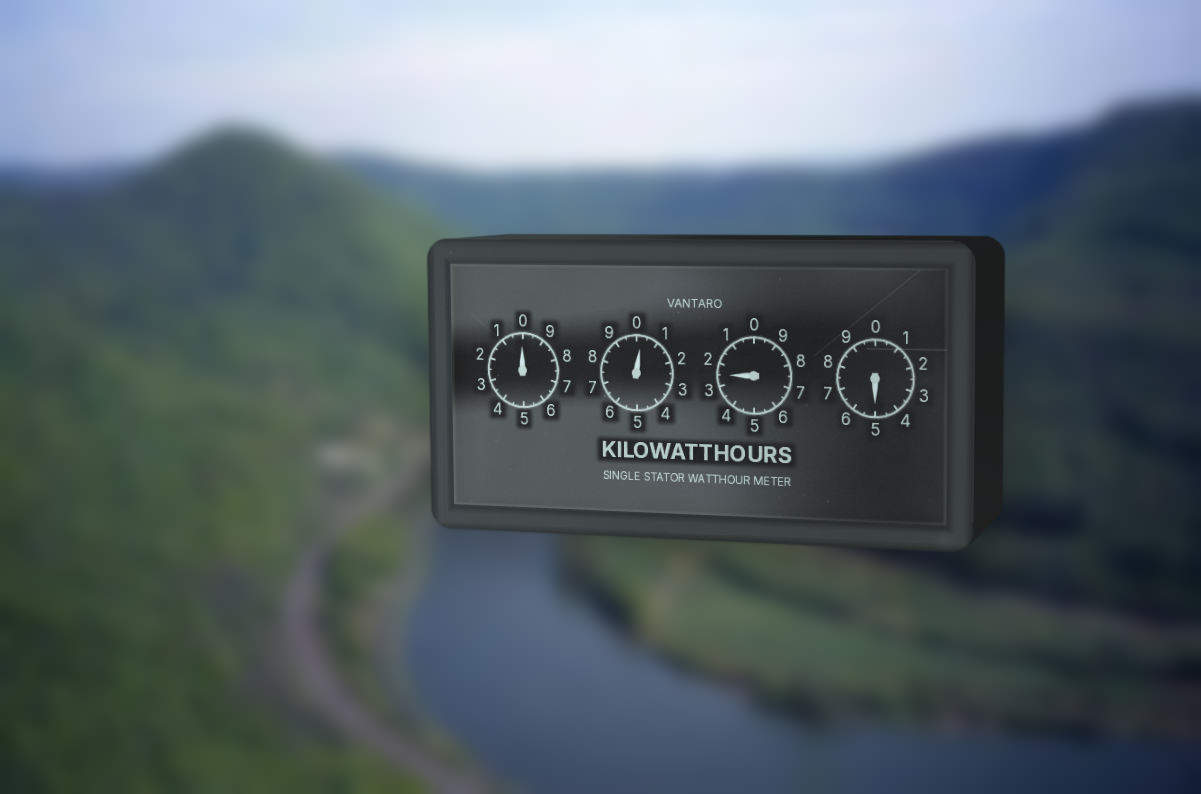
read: 25 kWh
